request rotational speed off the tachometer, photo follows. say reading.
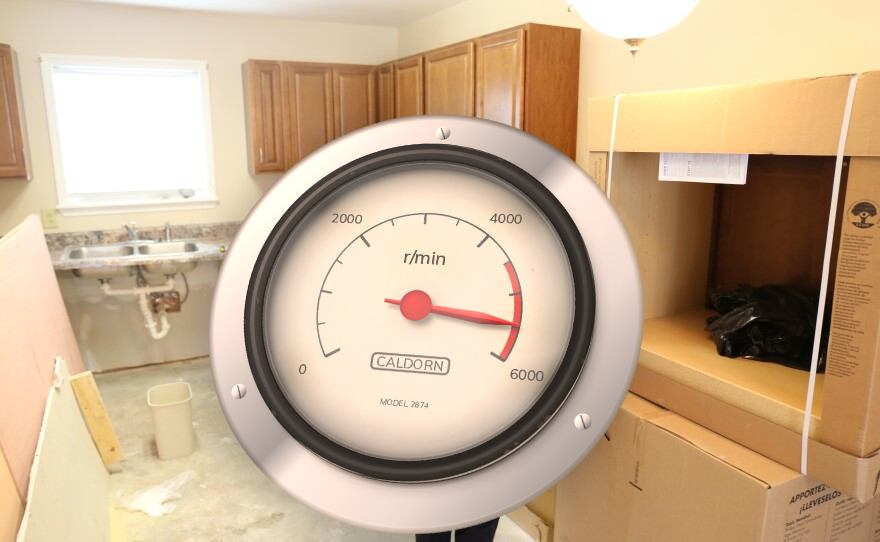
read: 5500 rpm
